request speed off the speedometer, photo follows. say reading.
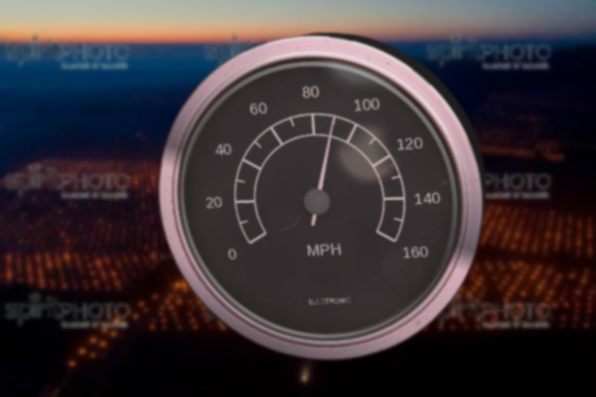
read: 90 mph
